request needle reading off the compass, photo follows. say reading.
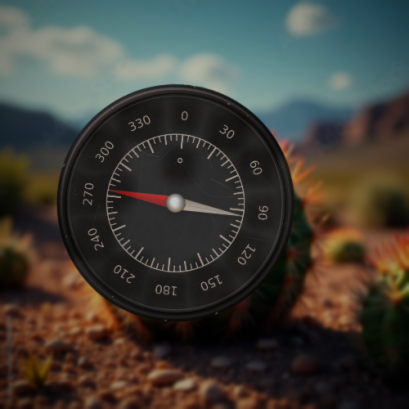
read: 275 °
